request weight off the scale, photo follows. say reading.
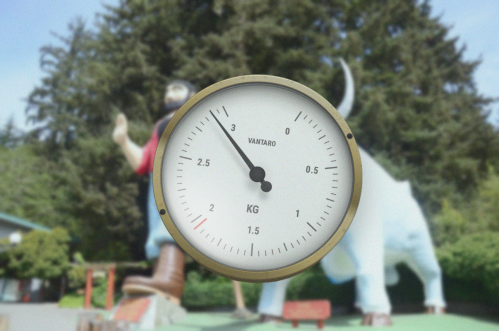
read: 2.9 kg
